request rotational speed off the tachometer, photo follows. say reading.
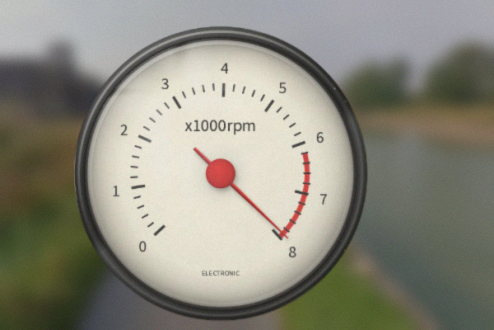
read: 7900 rpm
